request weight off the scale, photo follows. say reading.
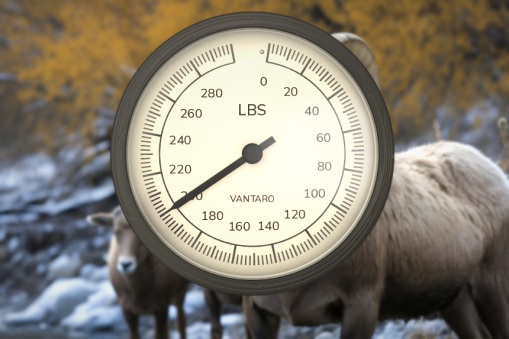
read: 200 lb
